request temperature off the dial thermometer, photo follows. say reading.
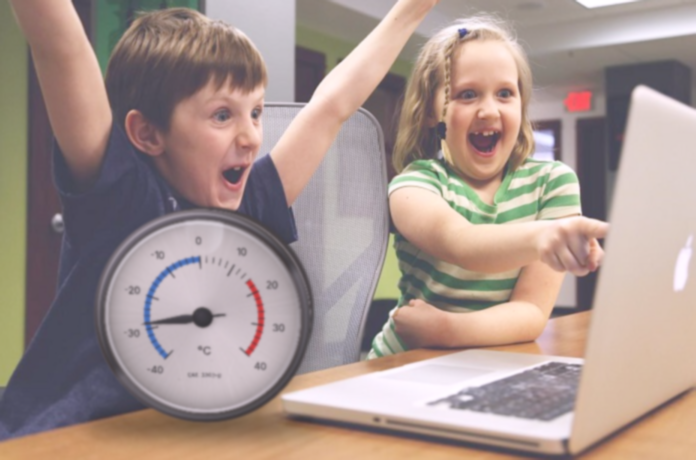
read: -28 °C
